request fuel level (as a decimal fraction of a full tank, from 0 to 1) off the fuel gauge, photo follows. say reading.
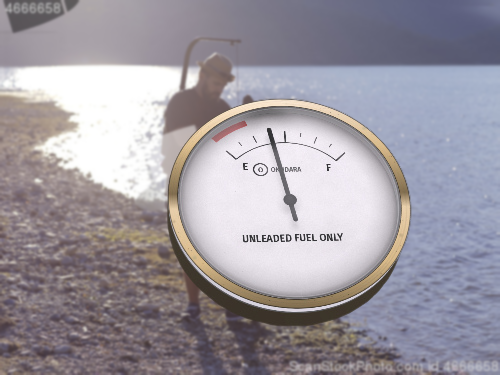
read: 0.375
